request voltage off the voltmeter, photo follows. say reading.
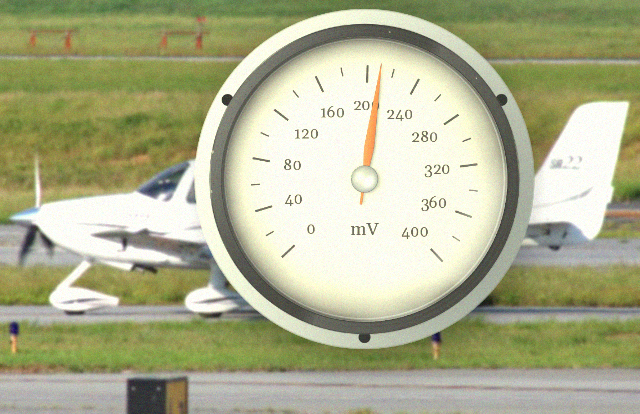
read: 210 mV
